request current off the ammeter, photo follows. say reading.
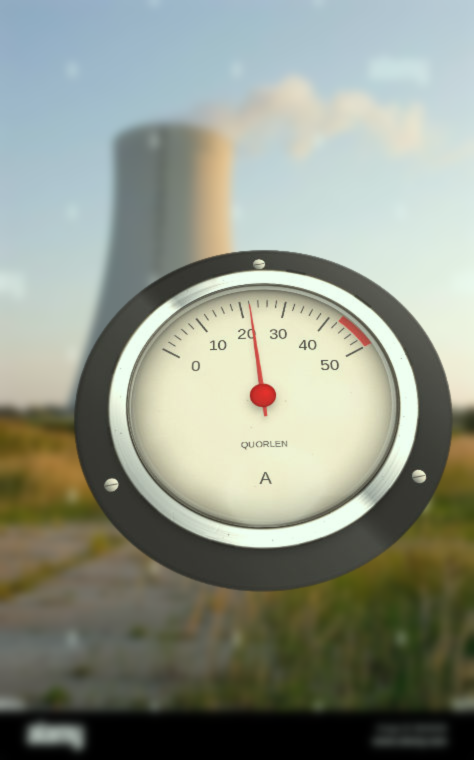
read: 22 A
